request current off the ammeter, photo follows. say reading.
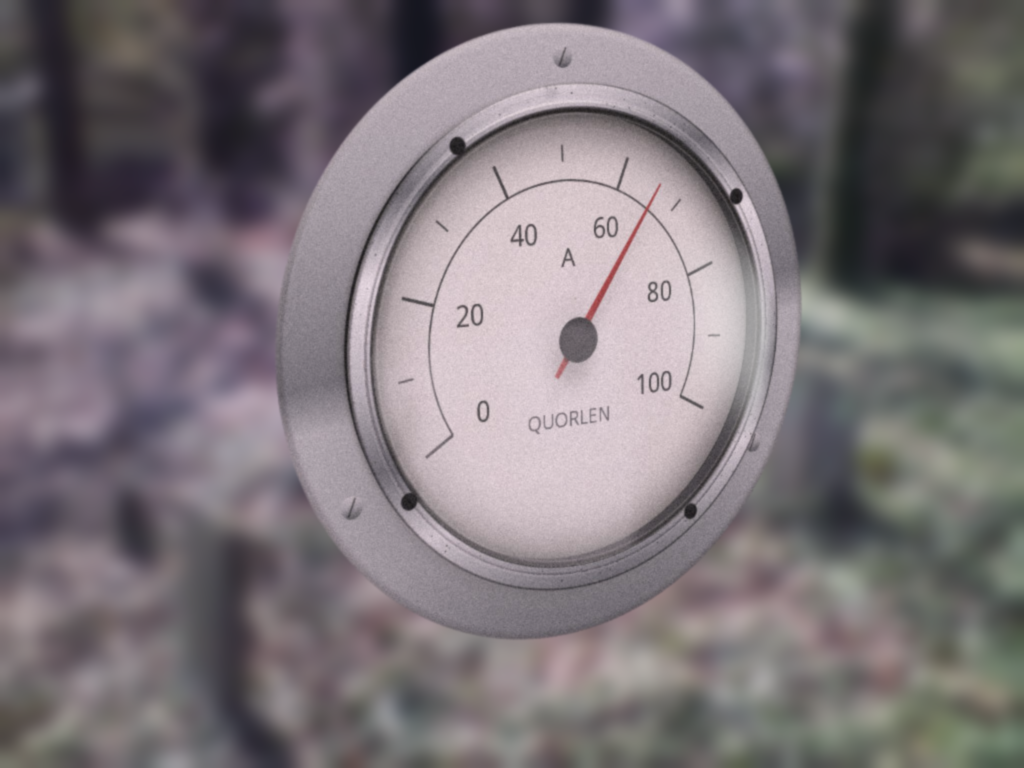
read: 65 A
